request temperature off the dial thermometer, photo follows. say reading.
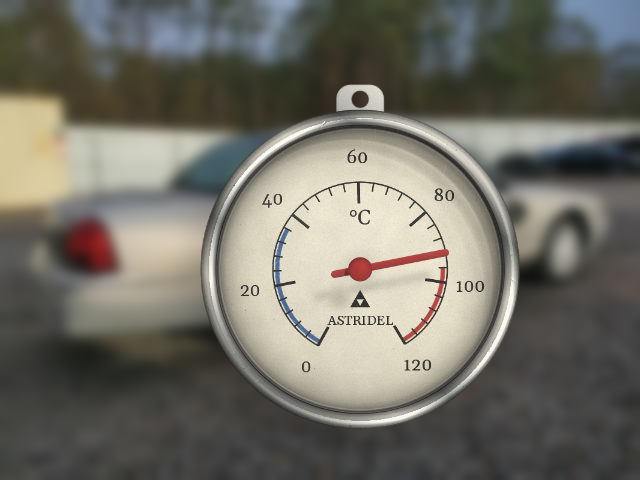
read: 92 °C
